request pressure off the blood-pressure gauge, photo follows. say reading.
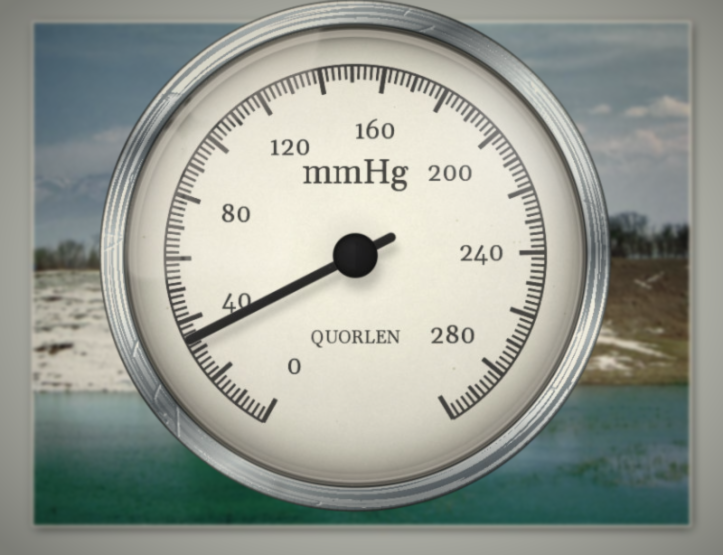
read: 34 mmHg
